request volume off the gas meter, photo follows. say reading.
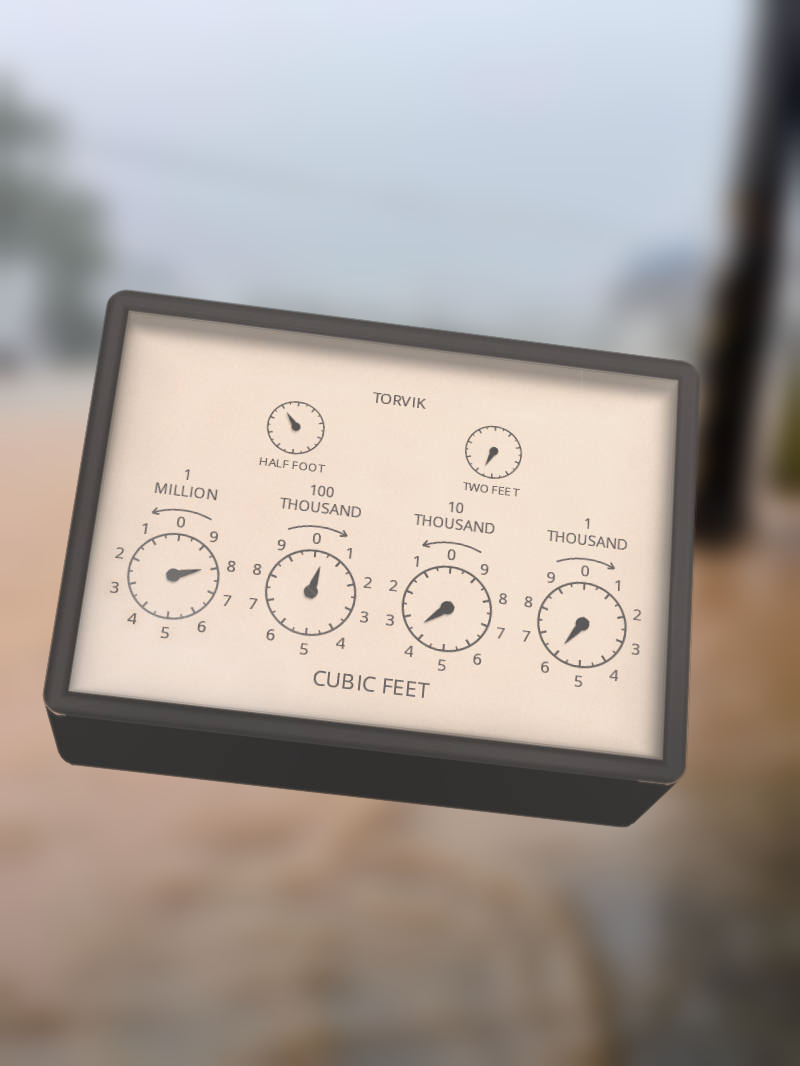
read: 803600 ft³
